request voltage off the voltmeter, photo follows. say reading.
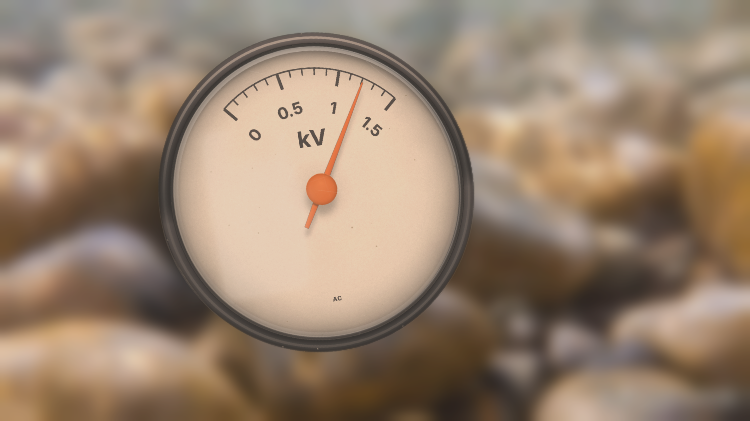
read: 1.2 kV
